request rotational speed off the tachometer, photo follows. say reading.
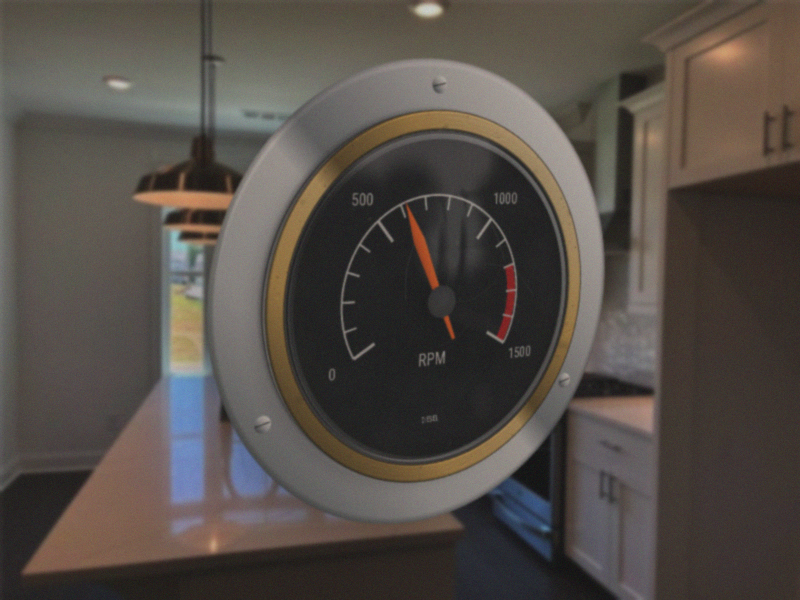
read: 600 rpm
